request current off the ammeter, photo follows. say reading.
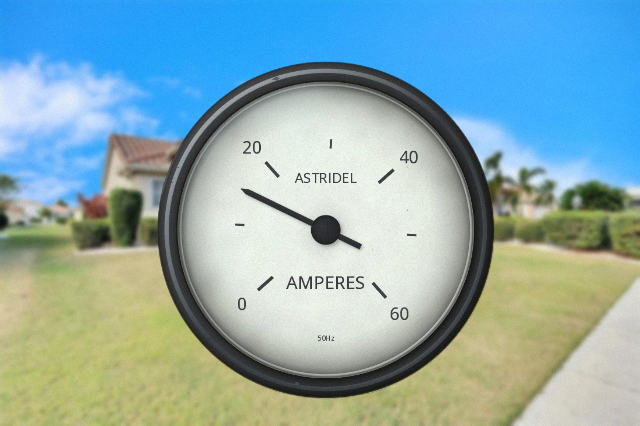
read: 15 A
